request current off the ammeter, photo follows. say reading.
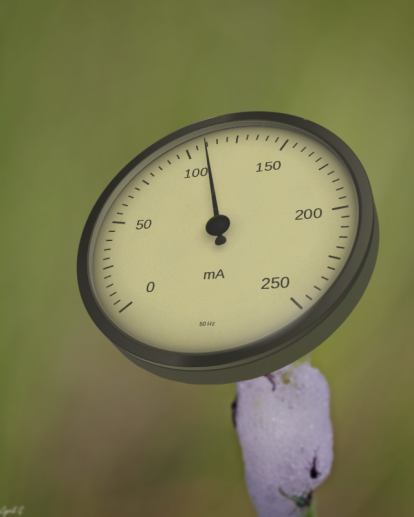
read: 110 mA
